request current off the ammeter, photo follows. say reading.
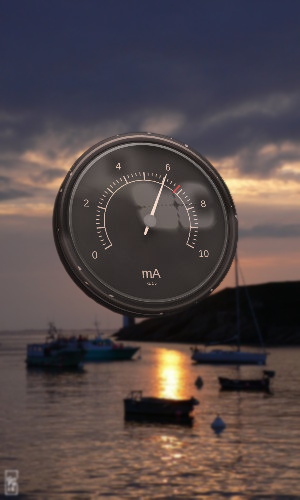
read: 6 mA
